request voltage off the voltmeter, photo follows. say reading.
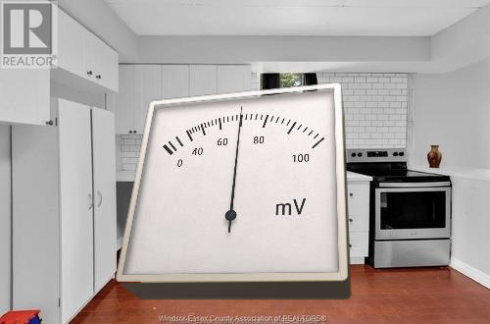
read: 70 mV
